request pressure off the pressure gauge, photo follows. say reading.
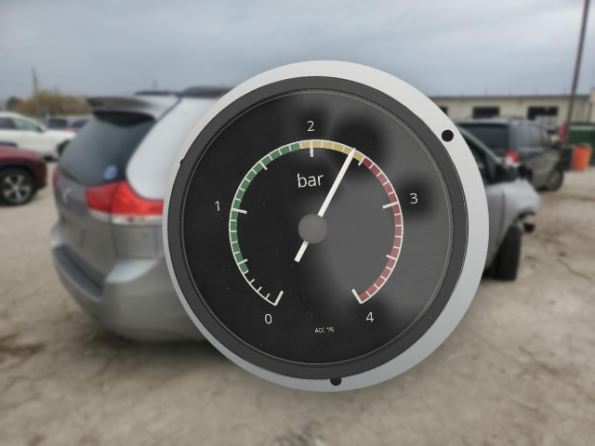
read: 2.4 bar
